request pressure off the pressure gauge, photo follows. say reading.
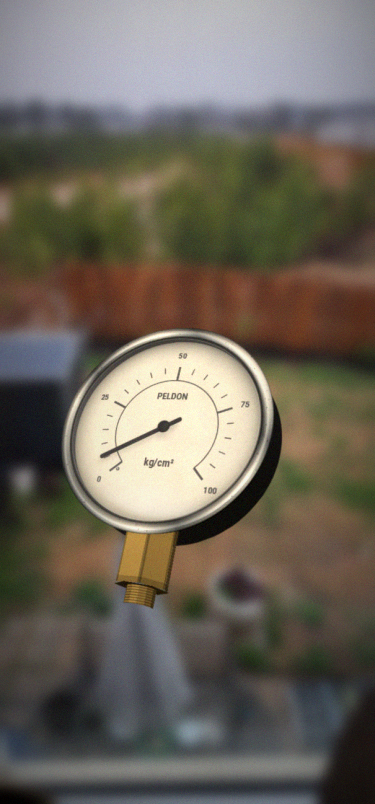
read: 5 kg/cm²
